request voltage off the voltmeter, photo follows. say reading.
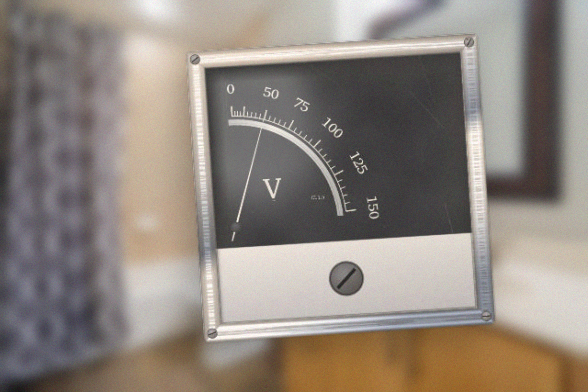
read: 50 V
